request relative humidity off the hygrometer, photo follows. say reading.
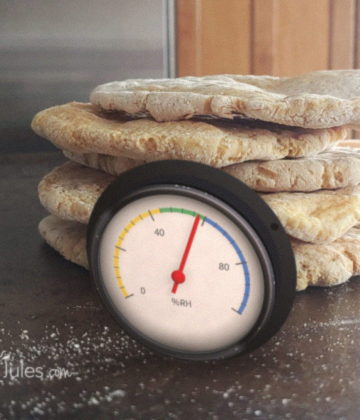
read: 58 %
